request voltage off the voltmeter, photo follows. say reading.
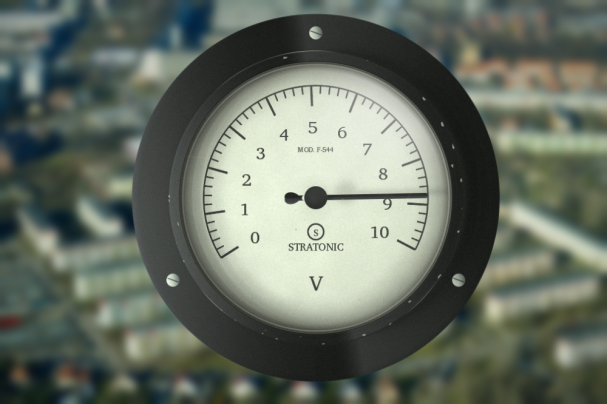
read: 8.8 V
